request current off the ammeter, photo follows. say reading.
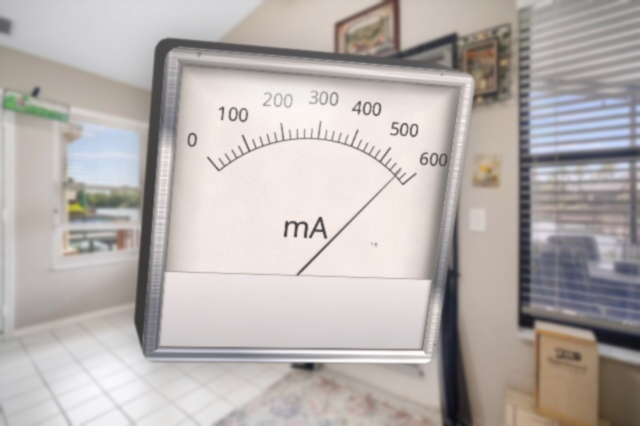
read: 560 mA
